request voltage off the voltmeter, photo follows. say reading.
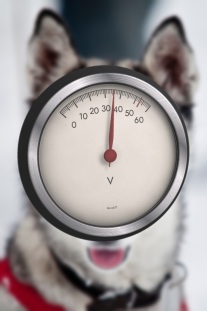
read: 35 V
